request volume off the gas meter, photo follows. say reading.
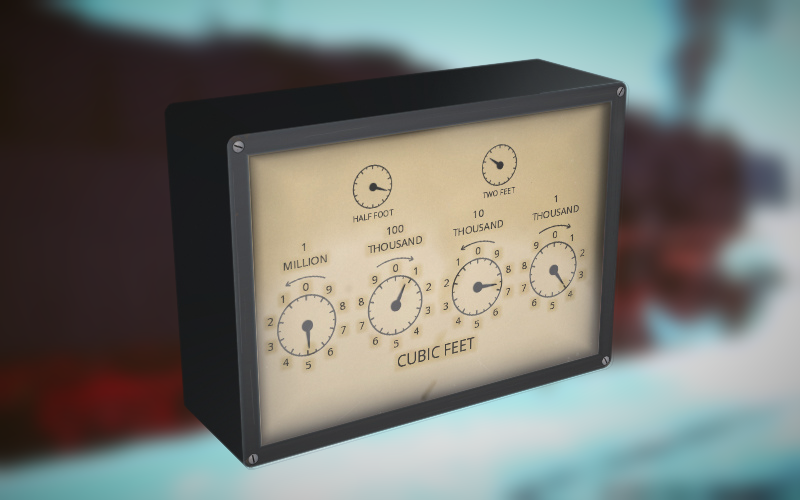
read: 507400 ft³
